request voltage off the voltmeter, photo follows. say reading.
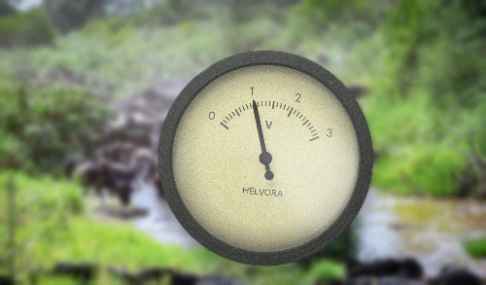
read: 1 V
